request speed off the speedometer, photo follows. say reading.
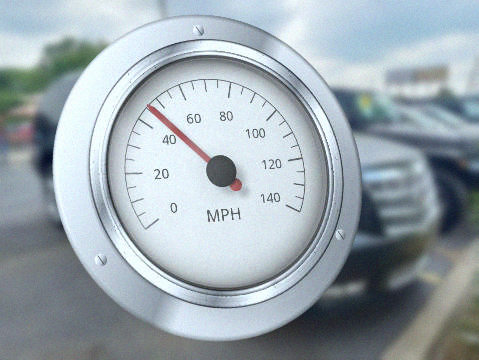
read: 45 mph
